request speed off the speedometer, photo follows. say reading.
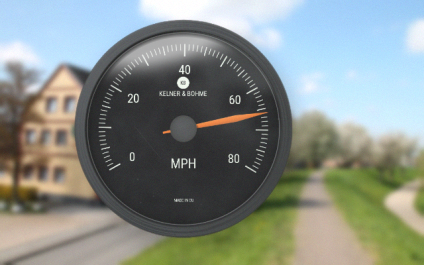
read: 66 mph
